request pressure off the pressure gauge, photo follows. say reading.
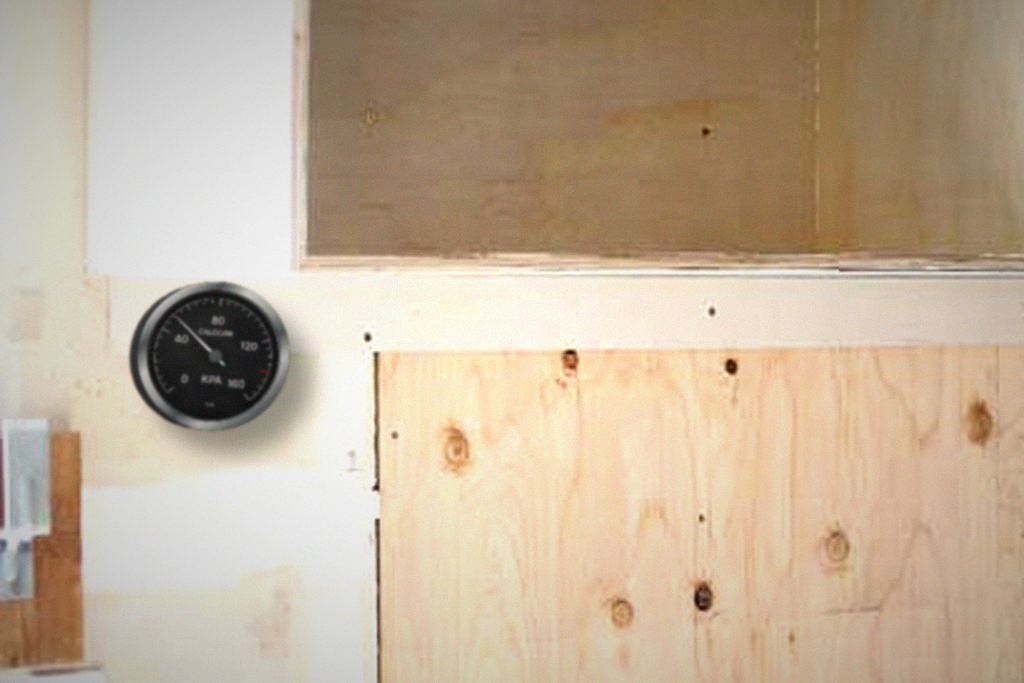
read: 50 kPa
